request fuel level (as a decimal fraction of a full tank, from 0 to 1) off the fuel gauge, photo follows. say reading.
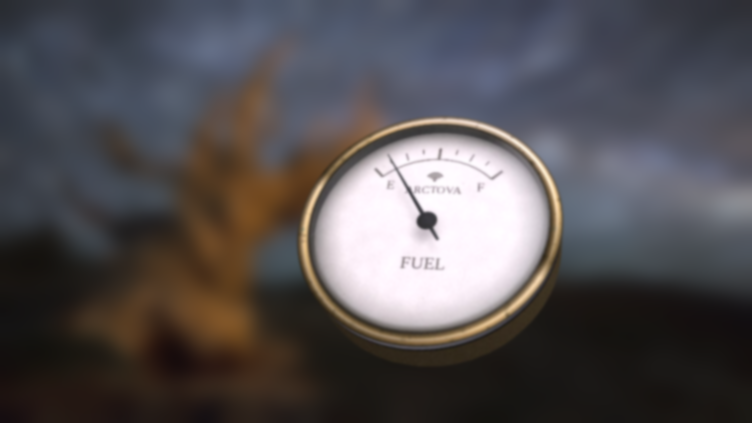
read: 0.125
